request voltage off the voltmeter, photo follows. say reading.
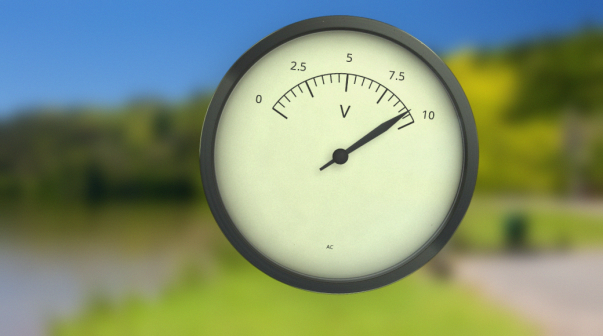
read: 9.25 V
